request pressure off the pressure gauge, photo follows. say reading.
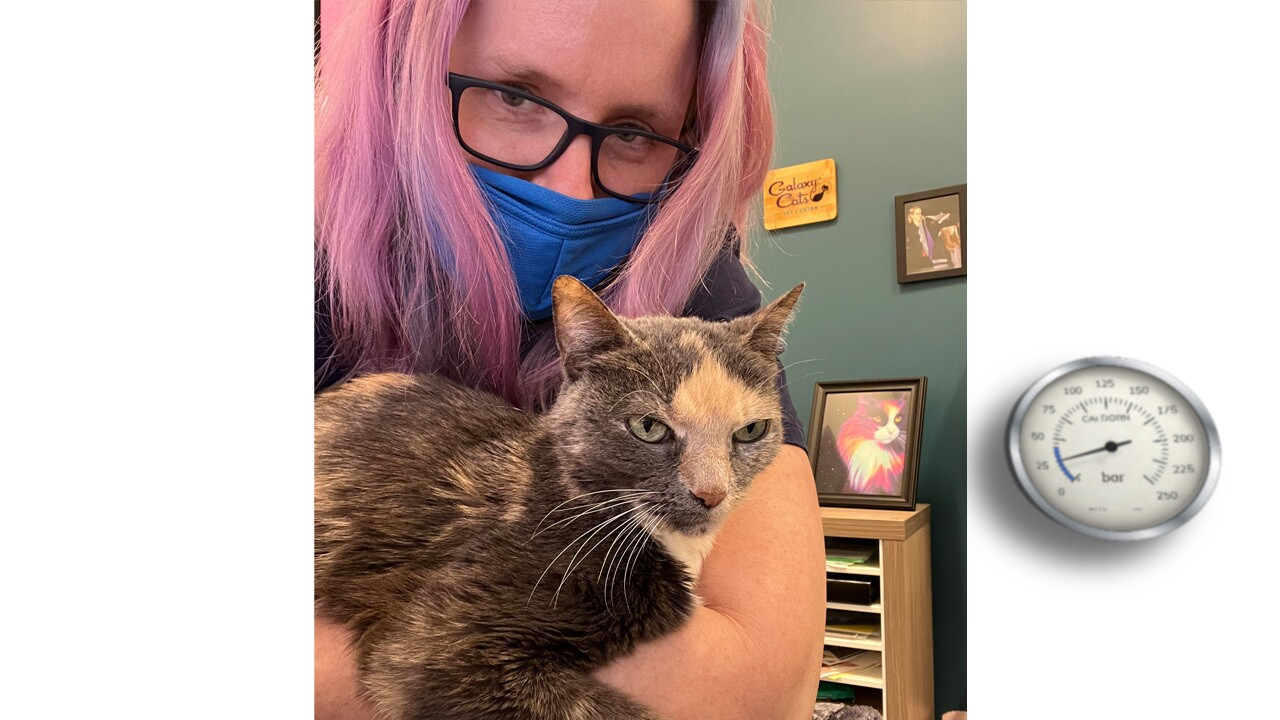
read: 25 bar
